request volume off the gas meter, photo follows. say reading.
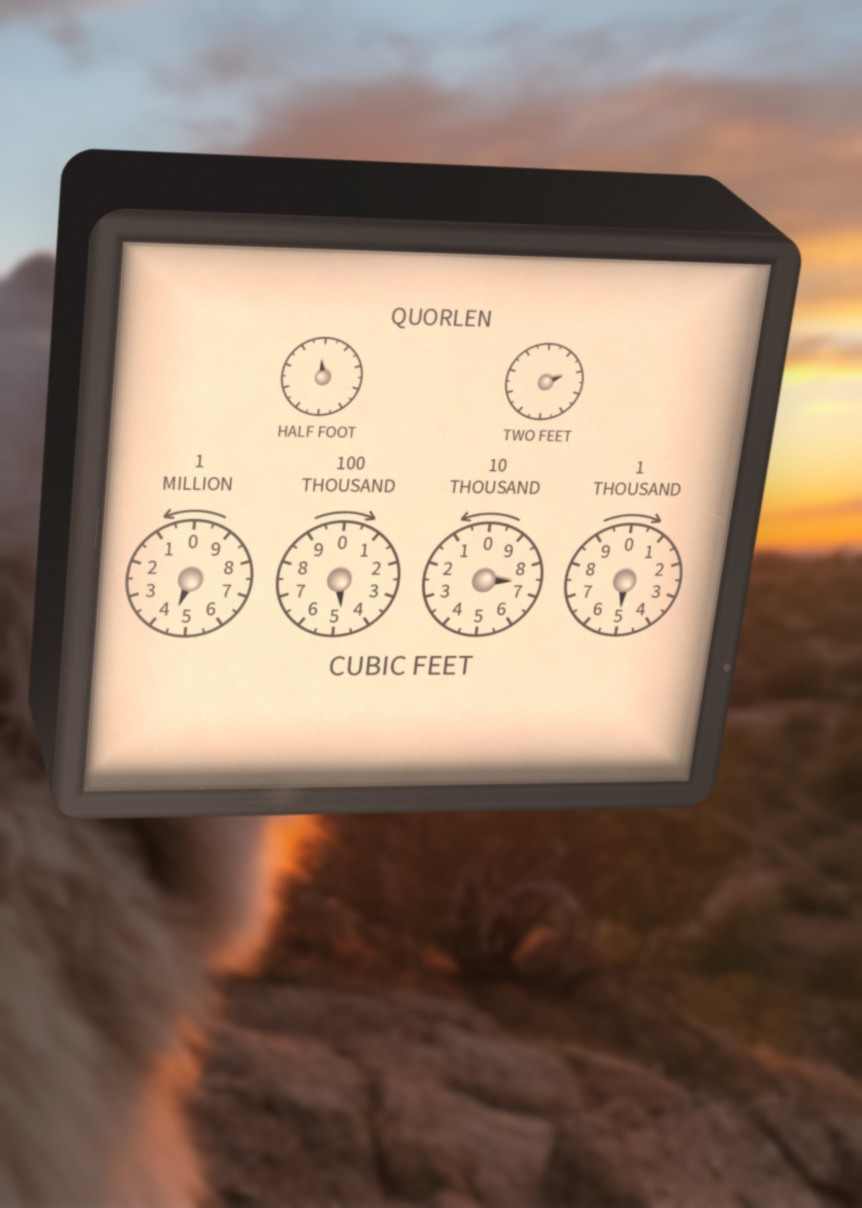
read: 447500 ft³
